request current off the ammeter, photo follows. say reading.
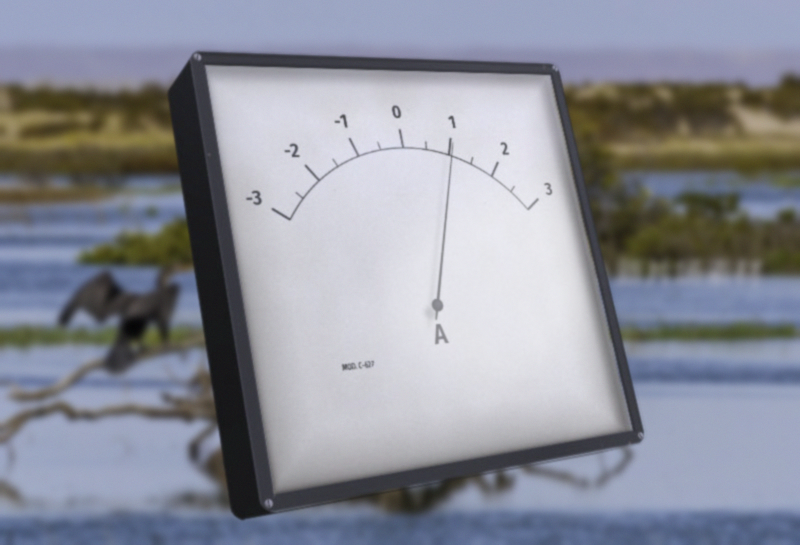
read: 1 A
